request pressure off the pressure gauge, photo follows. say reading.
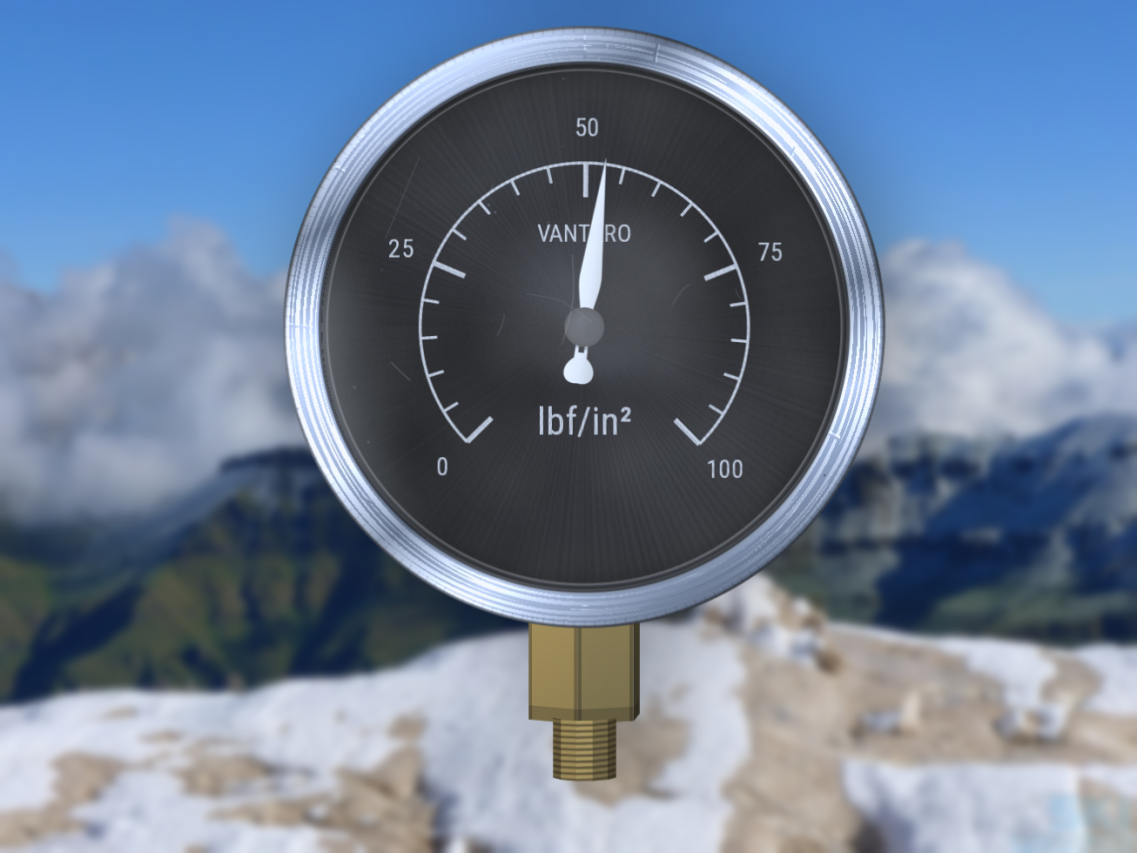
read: 52.5 psi
